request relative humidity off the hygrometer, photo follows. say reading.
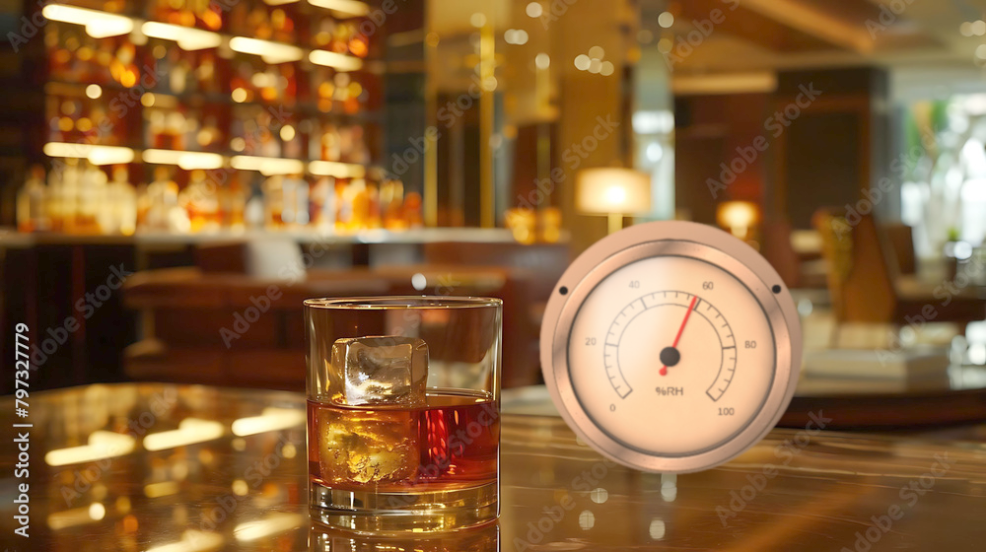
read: 58 %
